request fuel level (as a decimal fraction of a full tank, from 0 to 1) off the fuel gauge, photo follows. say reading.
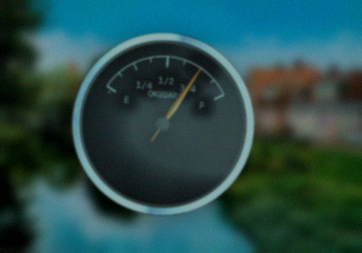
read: 0.75
